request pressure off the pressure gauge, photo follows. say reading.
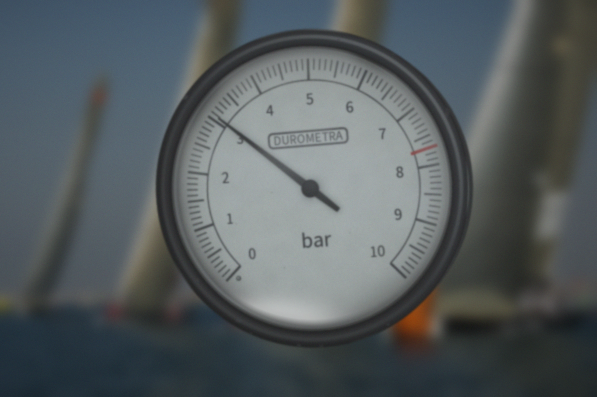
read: 3.1 bar
